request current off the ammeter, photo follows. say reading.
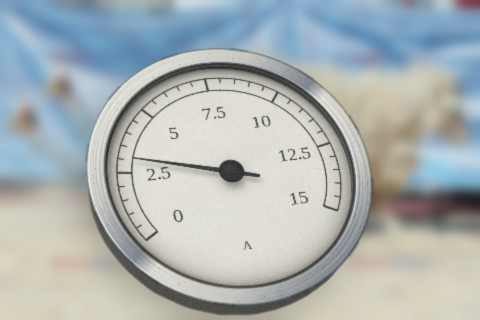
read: 3 A
